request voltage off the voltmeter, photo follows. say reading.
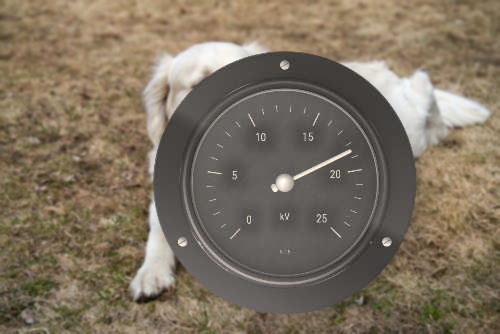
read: 18.5 kV
